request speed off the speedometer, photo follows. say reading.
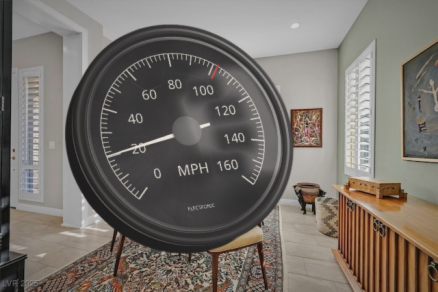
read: 20 mph
